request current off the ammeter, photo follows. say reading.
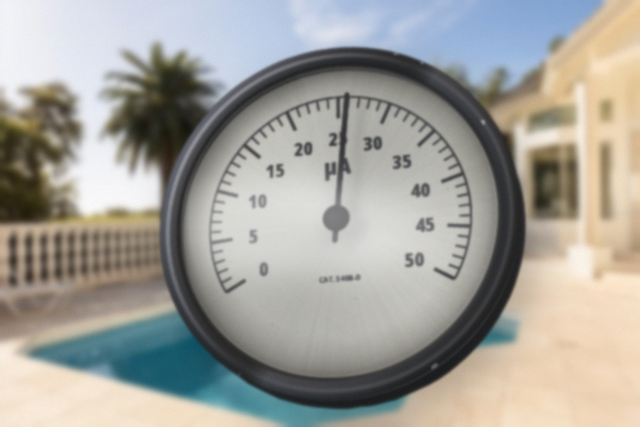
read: 26 µA
